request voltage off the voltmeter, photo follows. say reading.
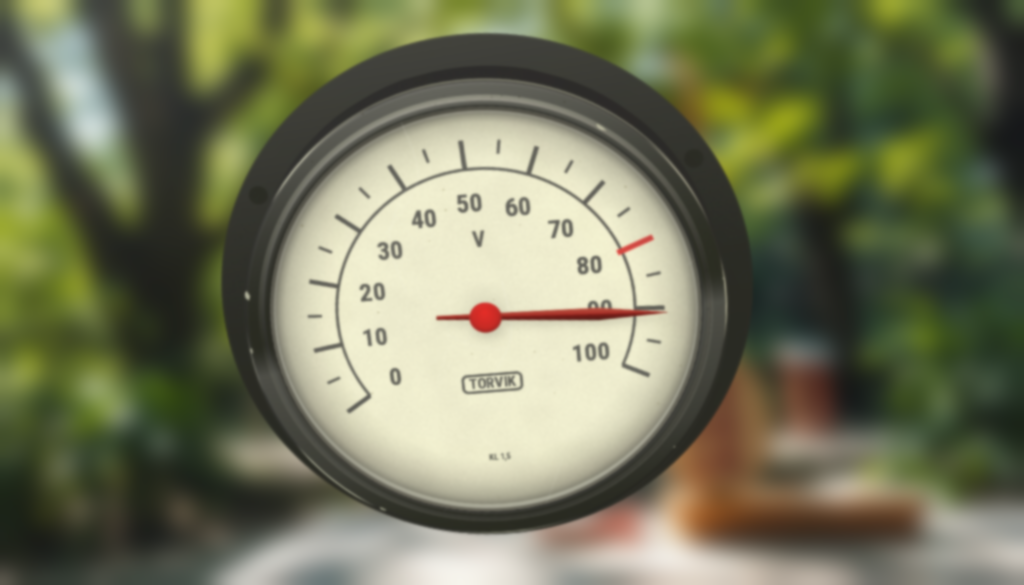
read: 90 V
